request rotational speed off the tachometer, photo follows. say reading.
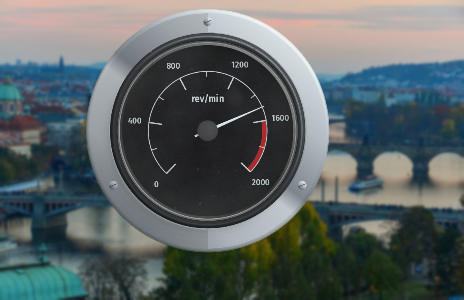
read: 1500 rpm
